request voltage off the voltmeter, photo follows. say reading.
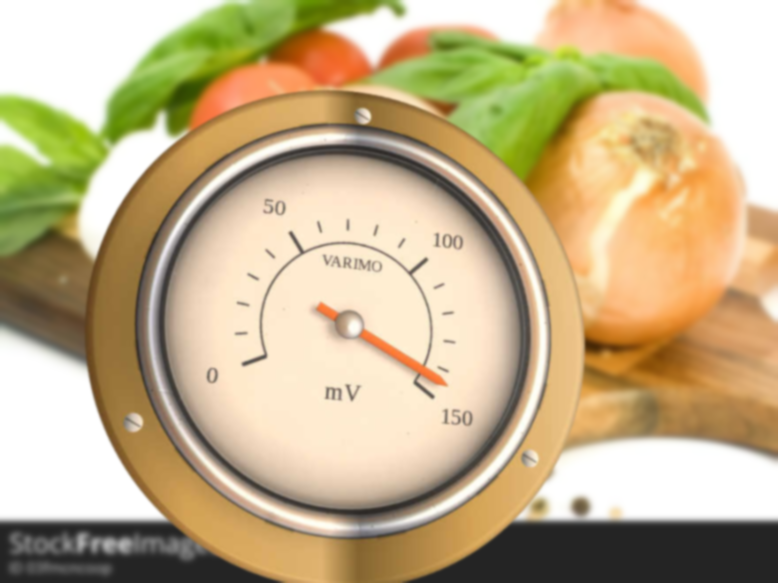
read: 145 mV
